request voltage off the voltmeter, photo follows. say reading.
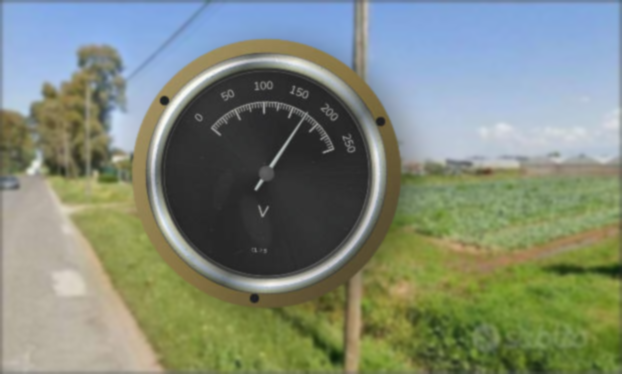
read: 175 V
